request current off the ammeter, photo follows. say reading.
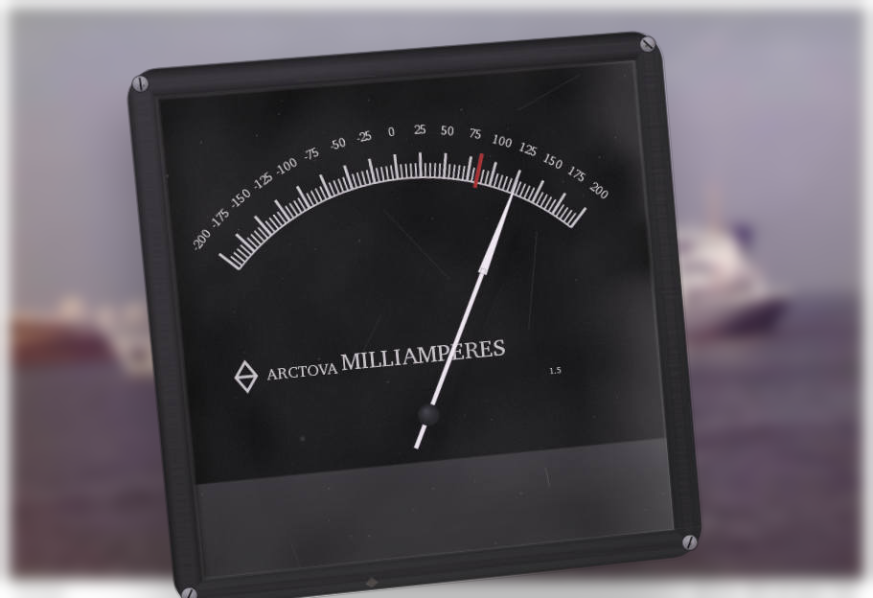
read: 125 mA
